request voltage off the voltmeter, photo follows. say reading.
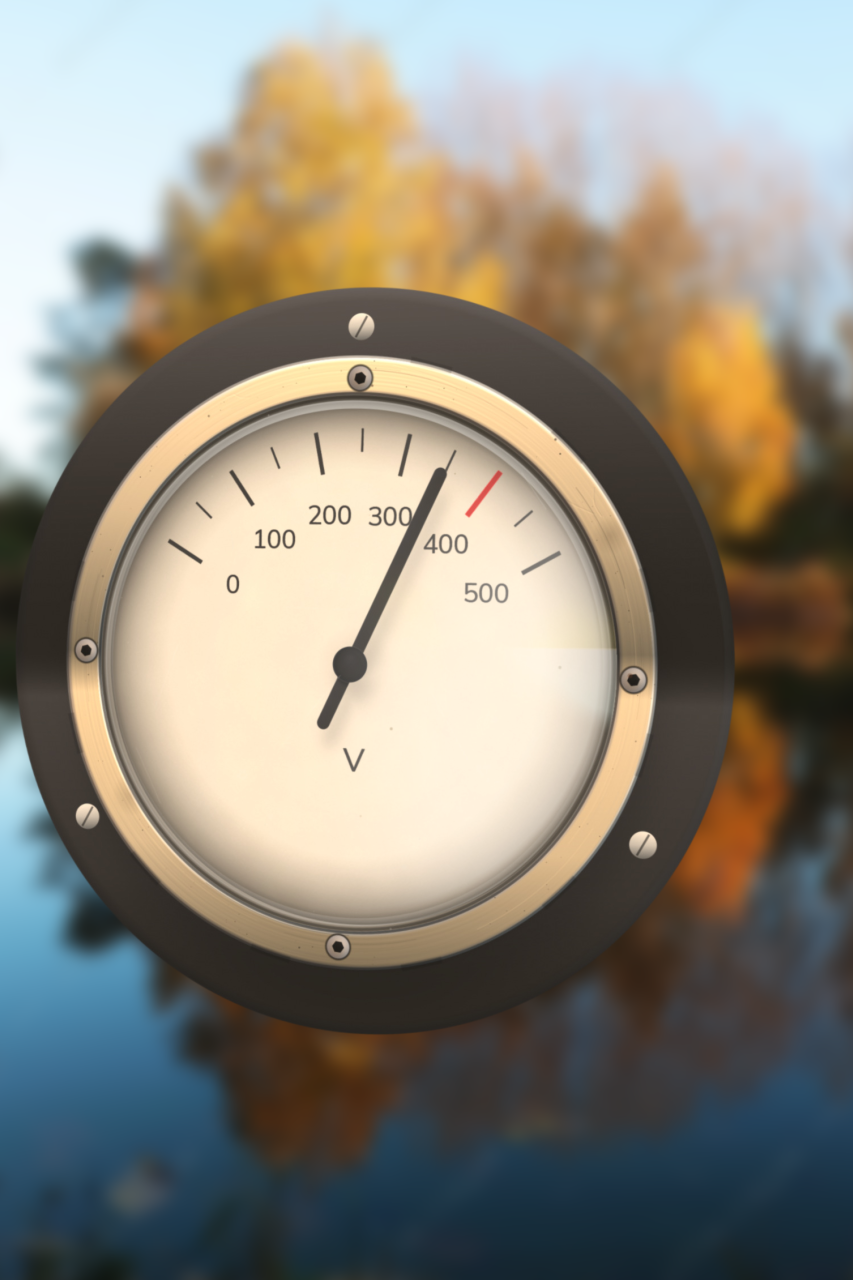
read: 350 V
